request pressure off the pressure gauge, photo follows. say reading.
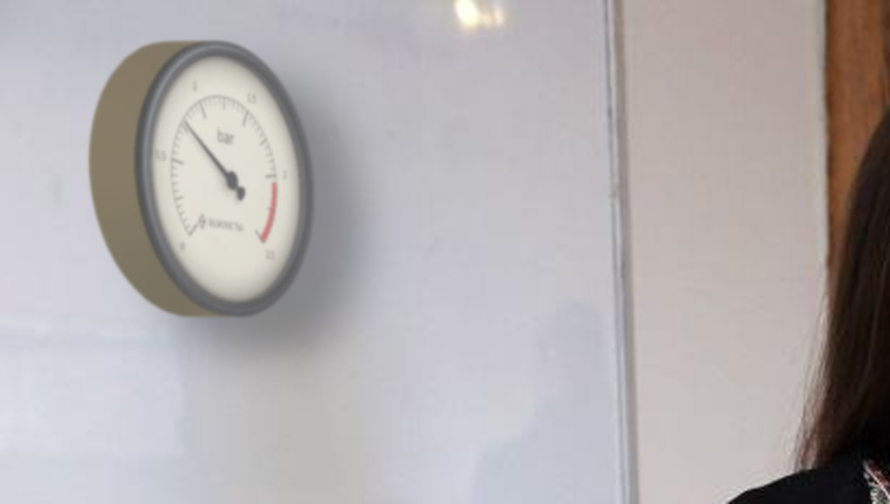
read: 0.75 bar
